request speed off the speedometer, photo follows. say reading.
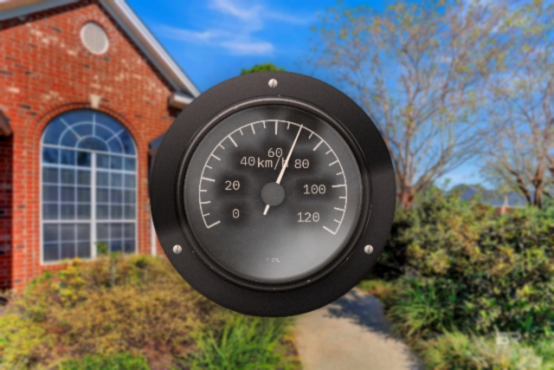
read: 70 km/h
